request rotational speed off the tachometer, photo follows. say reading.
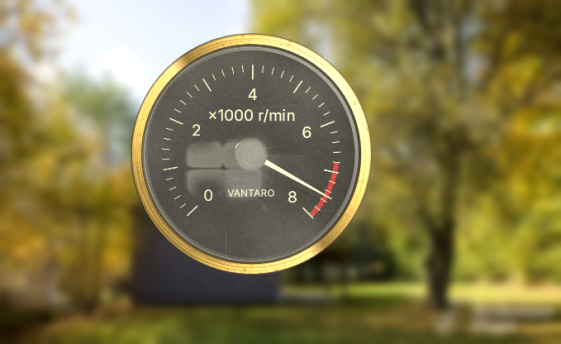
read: 7500 rpm
